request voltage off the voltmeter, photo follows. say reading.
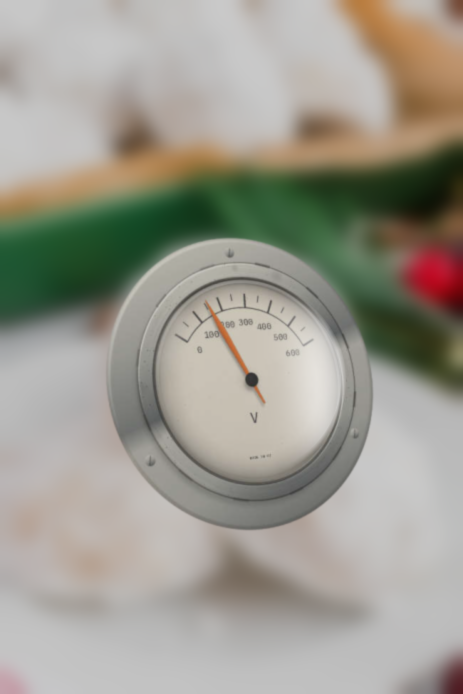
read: 150 V
